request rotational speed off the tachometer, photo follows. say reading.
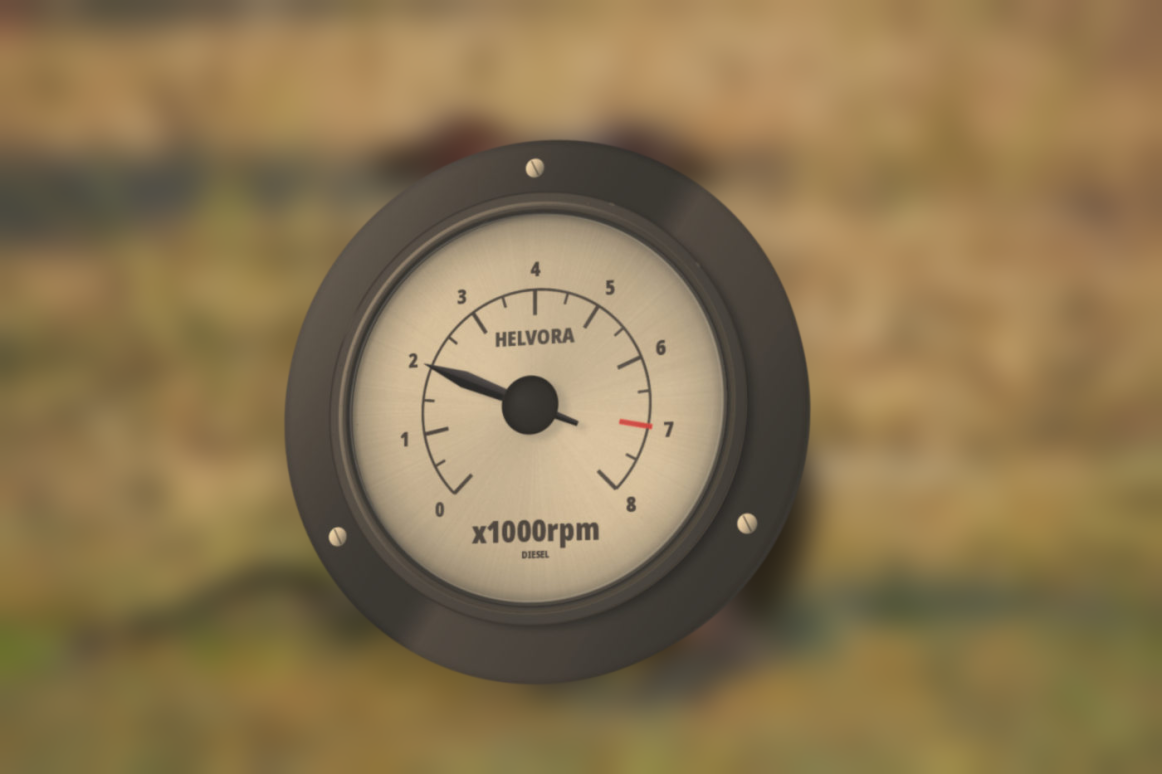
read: 2000 rpm
